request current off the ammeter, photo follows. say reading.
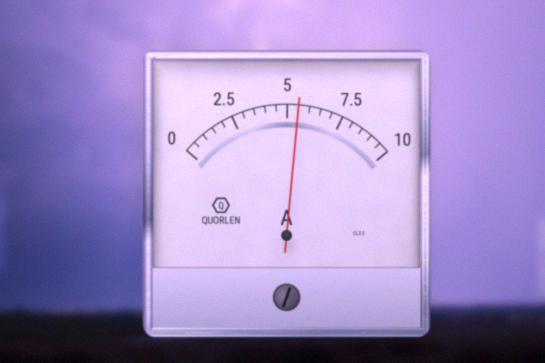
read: 5.5 A
